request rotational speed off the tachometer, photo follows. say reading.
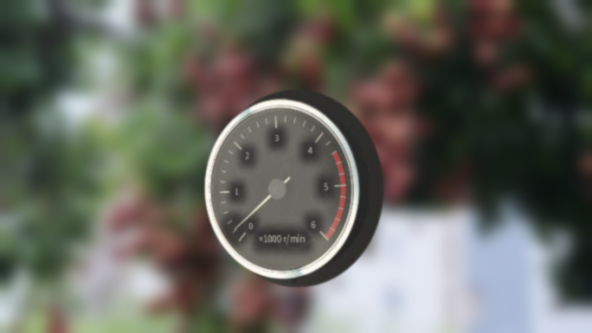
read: 200 rpm
